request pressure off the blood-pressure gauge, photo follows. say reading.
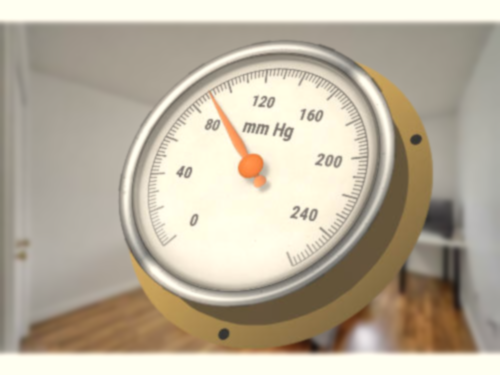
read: 90 mmHg
